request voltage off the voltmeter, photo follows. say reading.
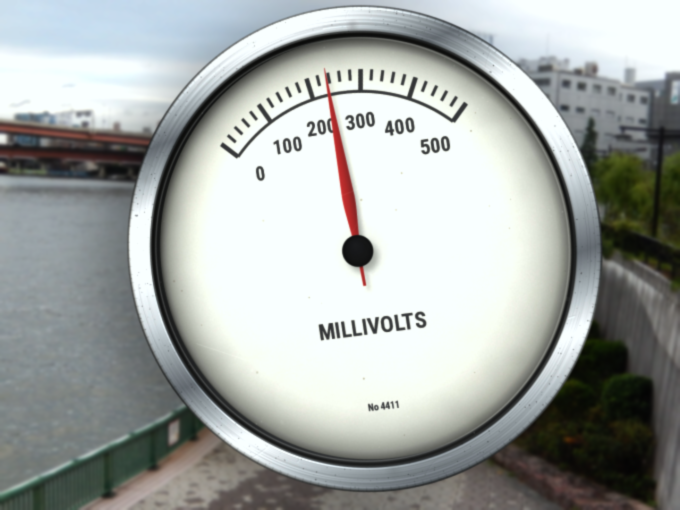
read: 240 mV
